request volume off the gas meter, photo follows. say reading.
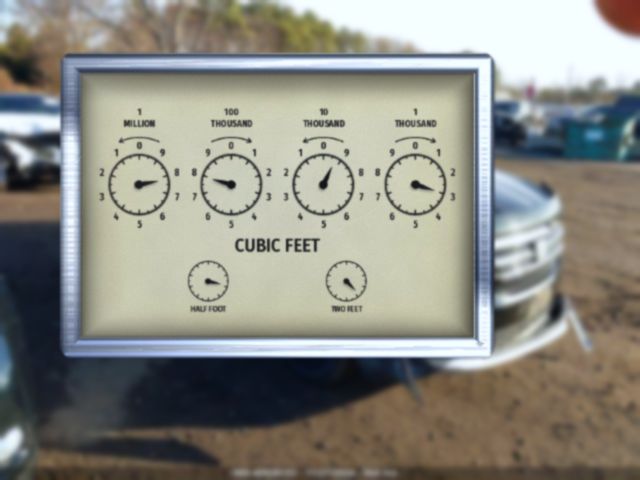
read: 779300 ft³
